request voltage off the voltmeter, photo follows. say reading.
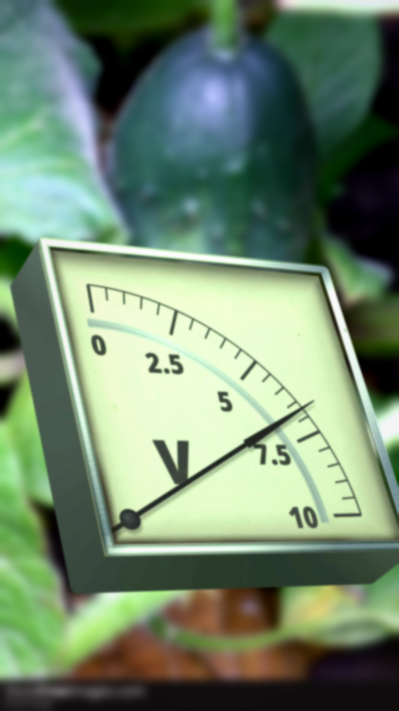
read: 6.75 V
